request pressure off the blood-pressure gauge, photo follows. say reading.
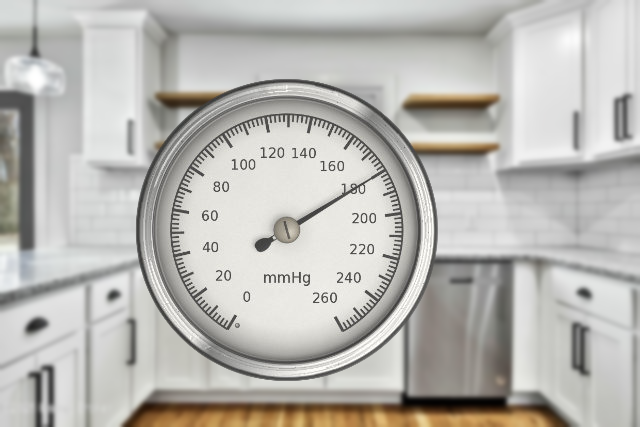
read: 180 mmHg
